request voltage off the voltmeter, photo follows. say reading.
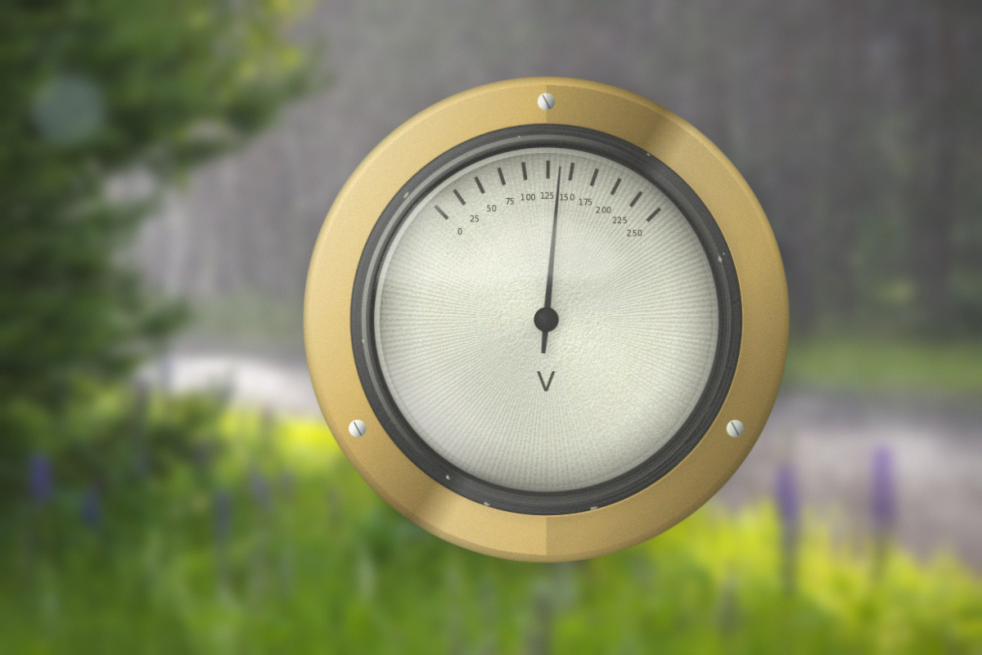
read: 137.5 V
